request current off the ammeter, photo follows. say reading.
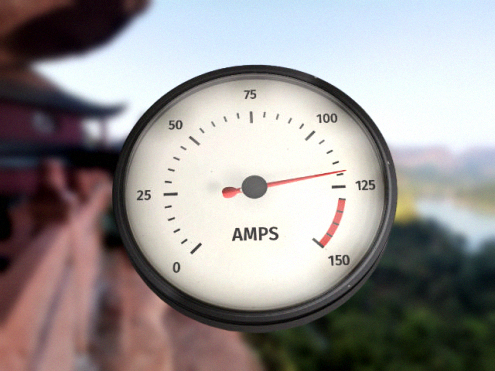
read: 120 A
